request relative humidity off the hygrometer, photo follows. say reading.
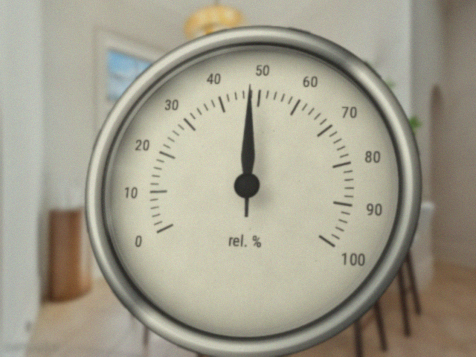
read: 48 %
